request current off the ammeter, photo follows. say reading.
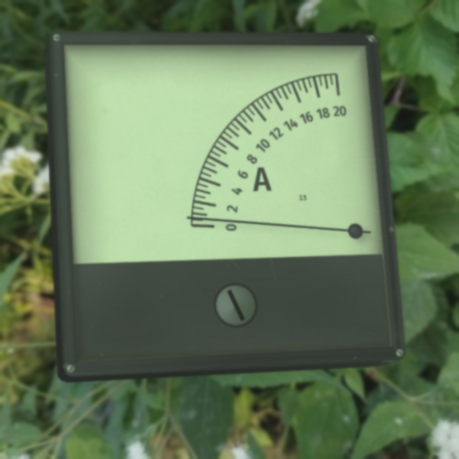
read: 0.5 A
